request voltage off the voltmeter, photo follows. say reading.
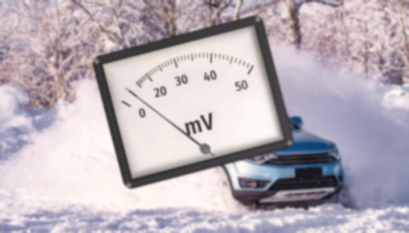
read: 10 mV
